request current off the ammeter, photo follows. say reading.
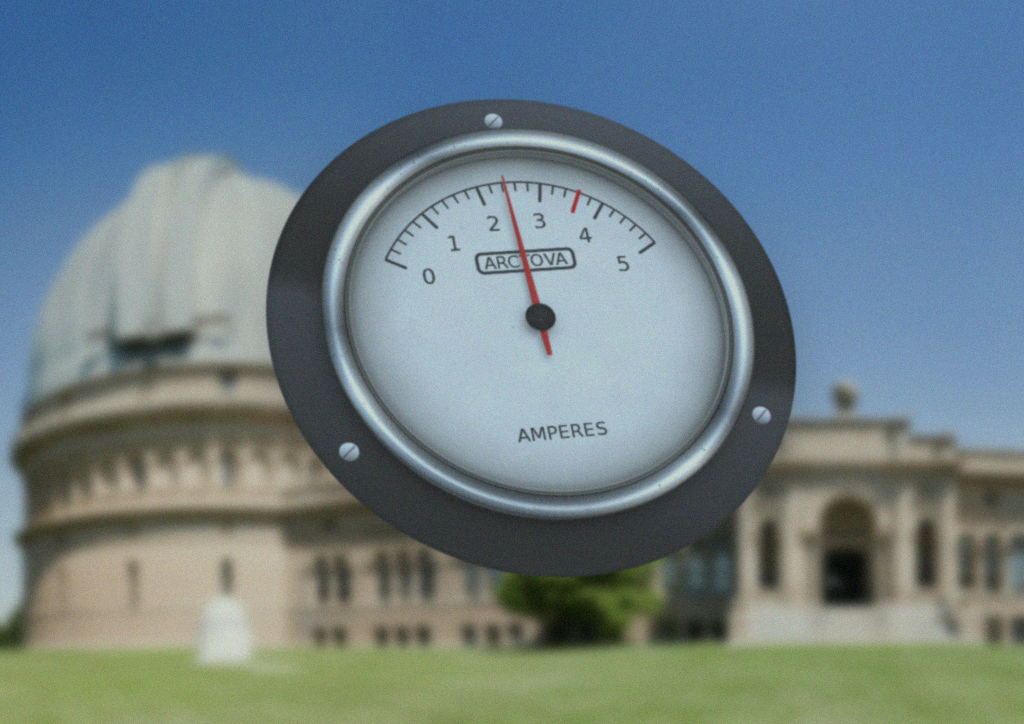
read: 2.4 A
